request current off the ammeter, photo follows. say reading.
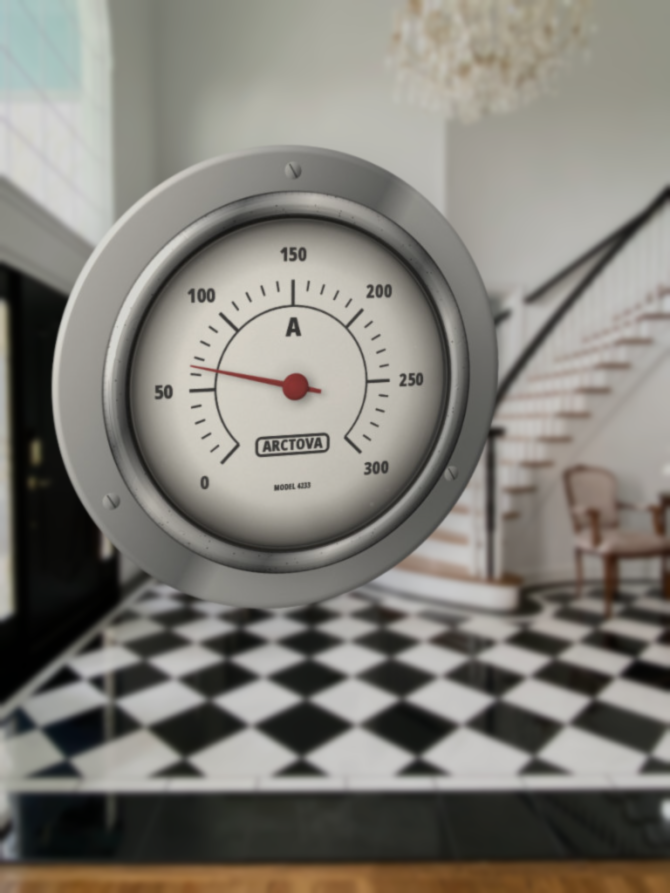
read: 65 A
